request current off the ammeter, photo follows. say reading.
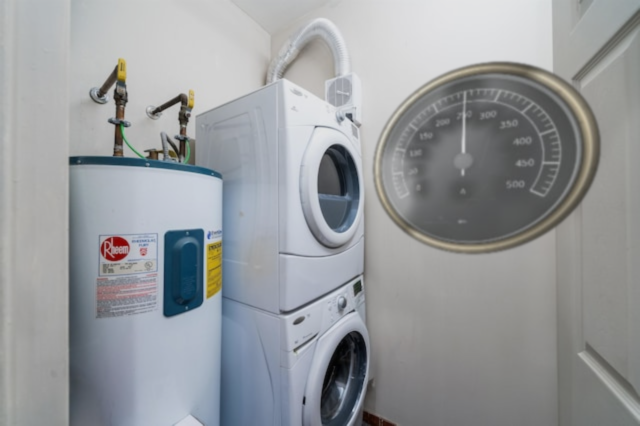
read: 250 A
